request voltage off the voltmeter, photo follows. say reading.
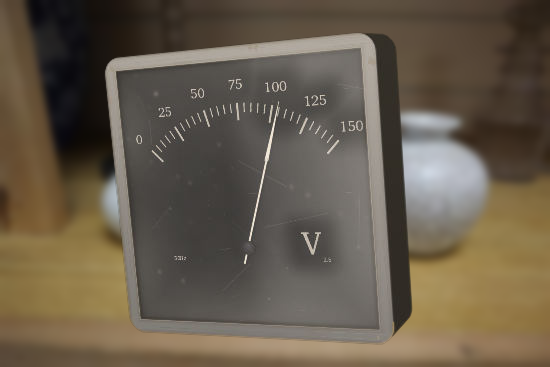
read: 105 V
